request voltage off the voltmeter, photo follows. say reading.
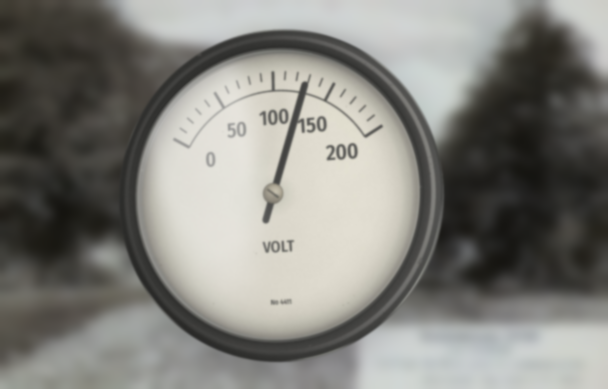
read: 130 V
